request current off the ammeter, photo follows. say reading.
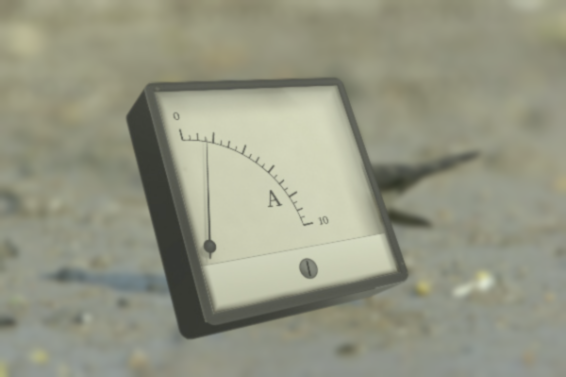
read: 1.5 A
